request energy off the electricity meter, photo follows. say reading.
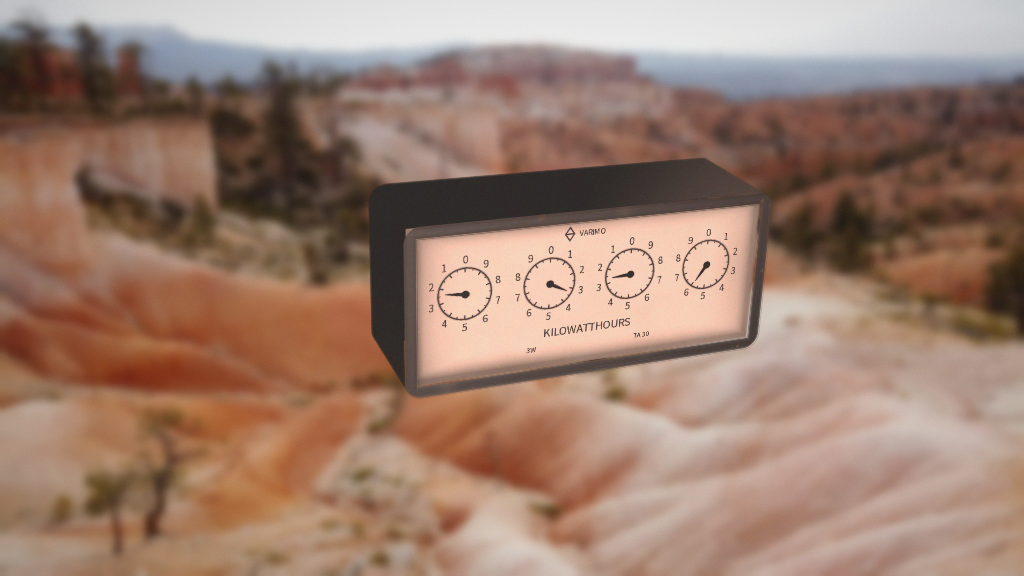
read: 2326 kWh
